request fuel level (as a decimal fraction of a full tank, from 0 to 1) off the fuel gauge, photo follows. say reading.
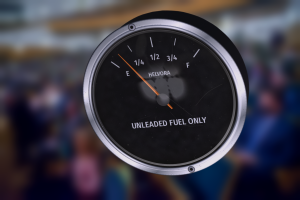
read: 0.125
